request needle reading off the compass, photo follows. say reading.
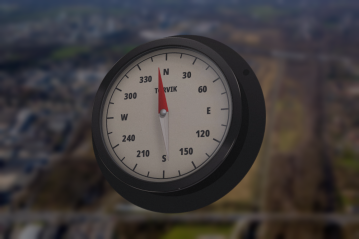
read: 352.5 °
